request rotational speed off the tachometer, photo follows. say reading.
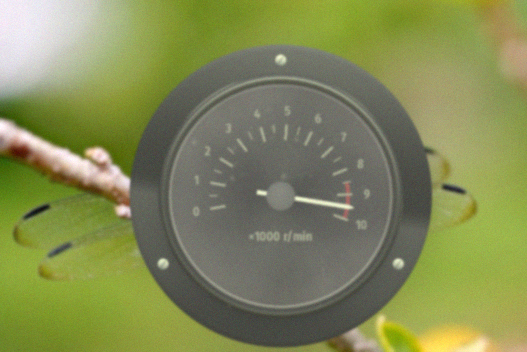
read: 9500 rpm
